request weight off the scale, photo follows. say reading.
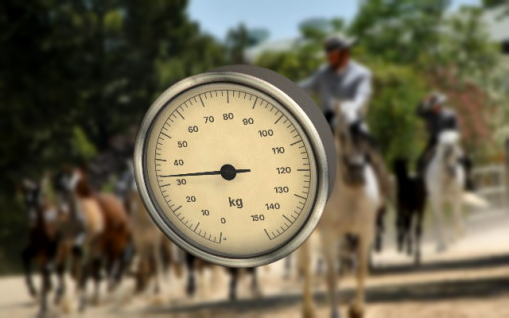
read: 34 kg
